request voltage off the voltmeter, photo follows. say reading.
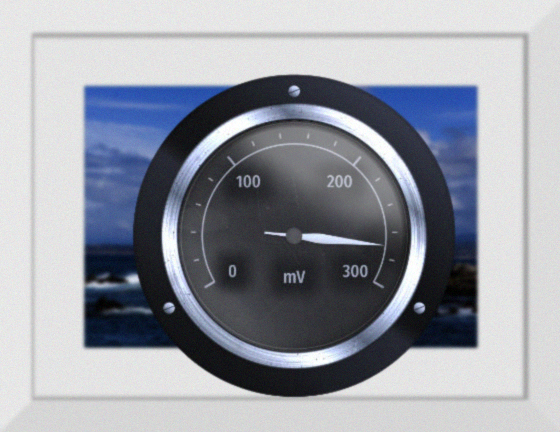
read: 270 mV
